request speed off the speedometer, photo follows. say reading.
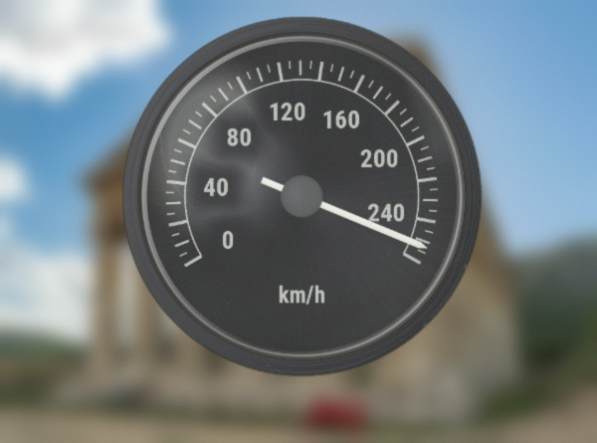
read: 252.5 km/h
